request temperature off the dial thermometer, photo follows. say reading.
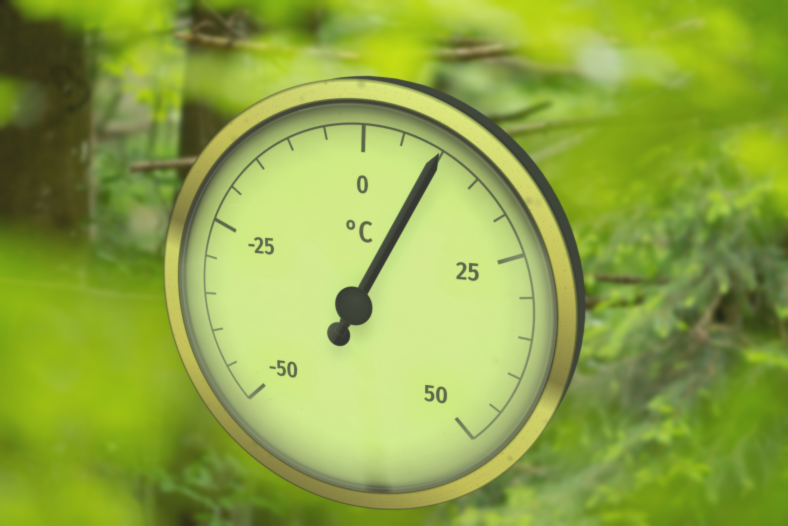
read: 10 °C
